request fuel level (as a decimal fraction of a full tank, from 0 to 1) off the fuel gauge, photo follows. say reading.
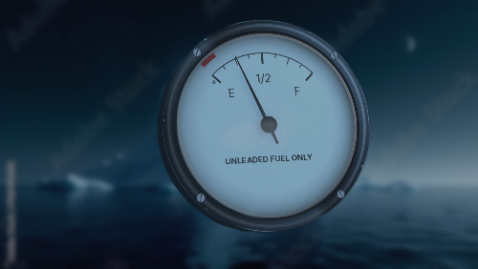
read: 0.25
